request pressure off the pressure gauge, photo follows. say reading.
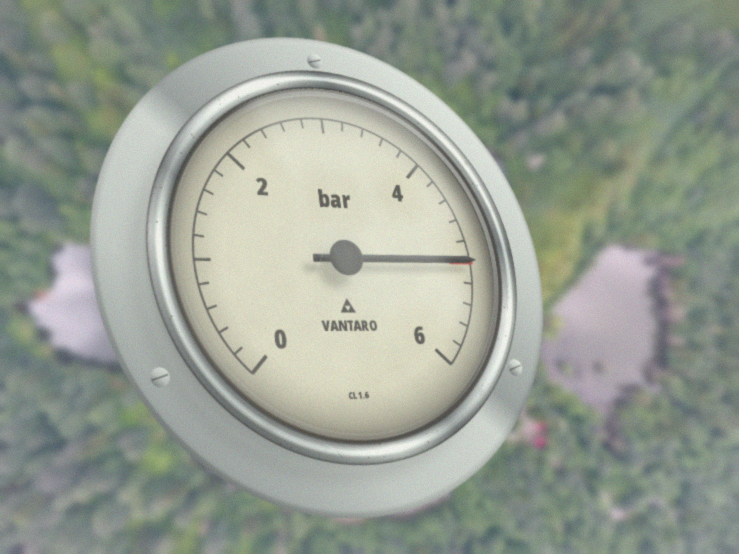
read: 5 bar
